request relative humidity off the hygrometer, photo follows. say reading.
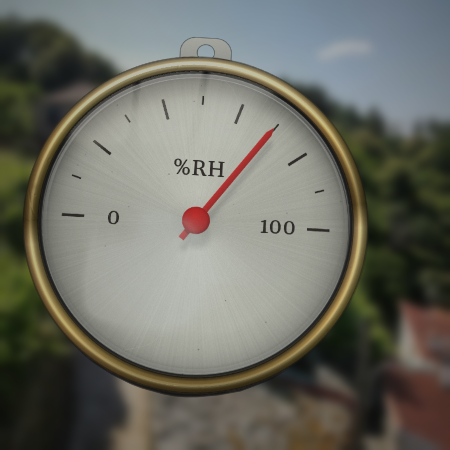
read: 70 %
